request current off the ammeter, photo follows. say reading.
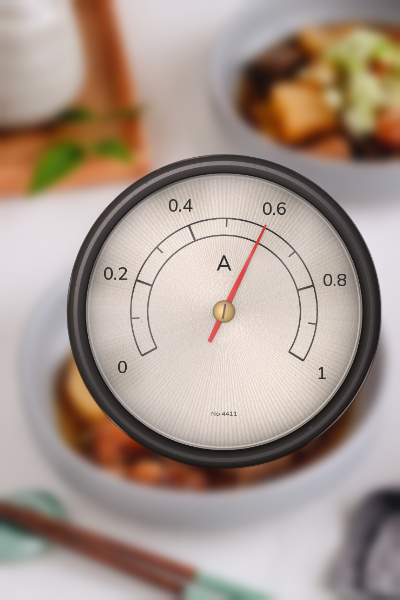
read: 0.6 A
